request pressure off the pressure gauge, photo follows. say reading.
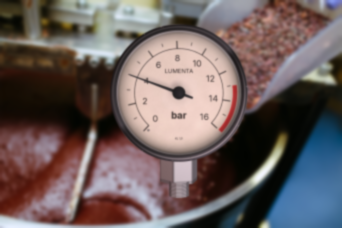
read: 4 bar
